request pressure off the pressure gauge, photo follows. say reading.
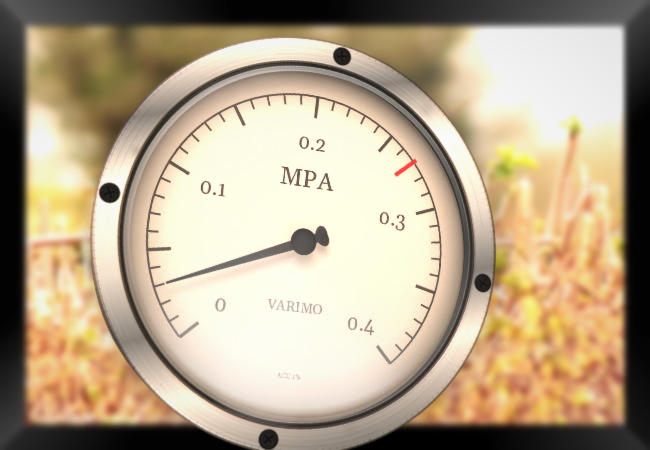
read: 0.03 MPa
